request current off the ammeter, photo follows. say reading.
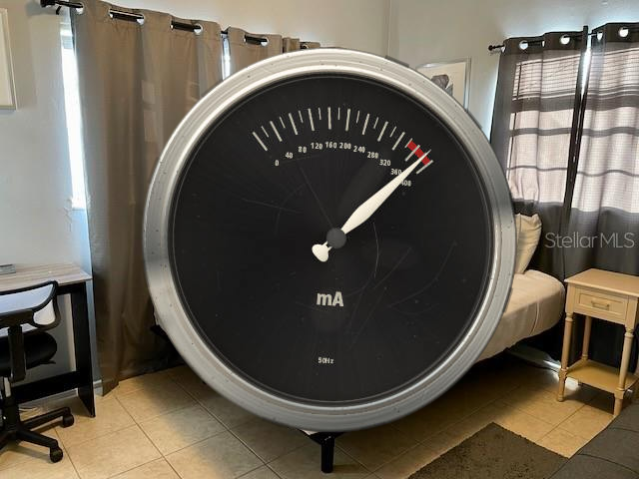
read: 380 mA
